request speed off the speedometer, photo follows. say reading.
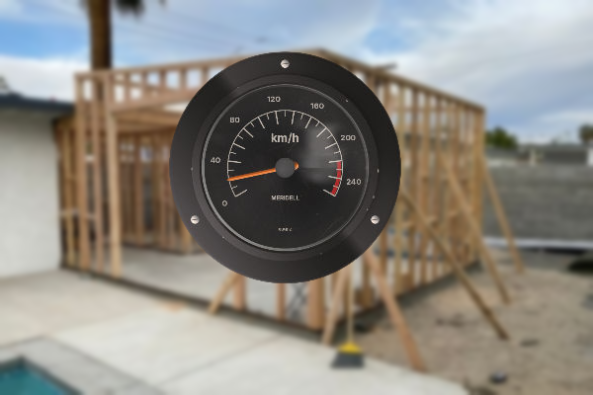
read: 20 km/h
